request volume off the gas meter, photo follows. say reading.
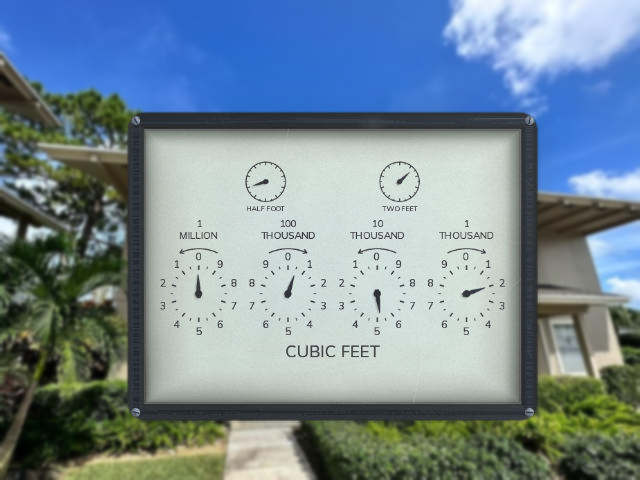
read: 5200 ft³
